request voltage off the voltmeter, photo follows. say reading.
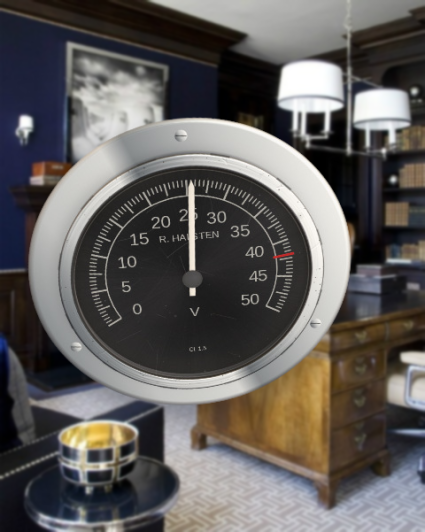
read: 25.5 V
